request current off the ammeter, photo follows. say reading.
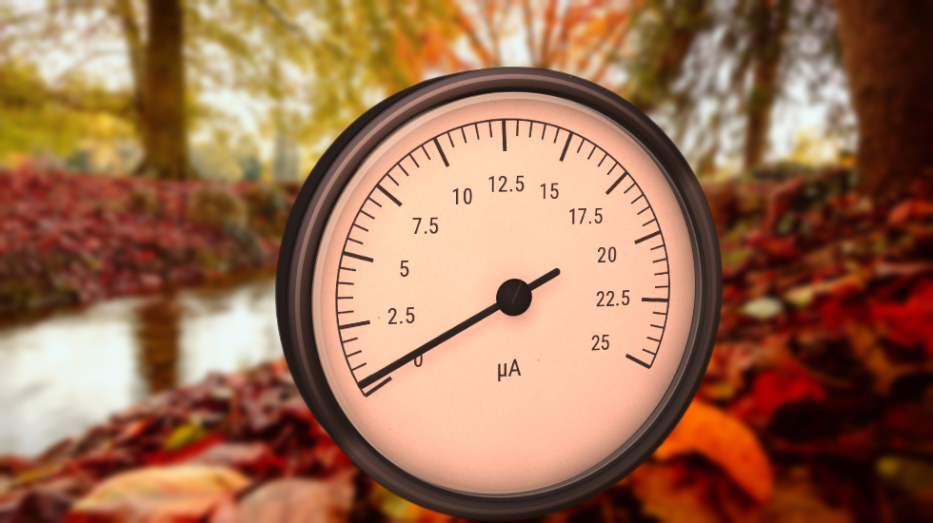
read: 0.5 µA
